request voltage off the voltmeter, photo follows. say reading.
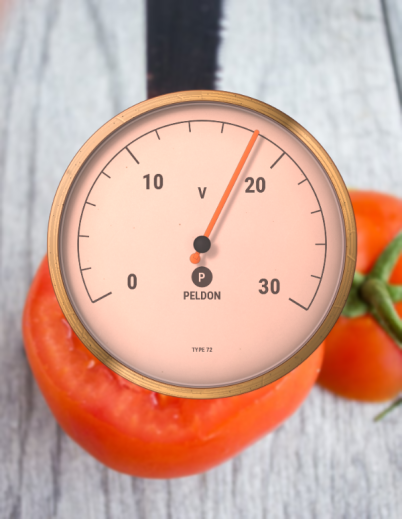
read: 18 V
